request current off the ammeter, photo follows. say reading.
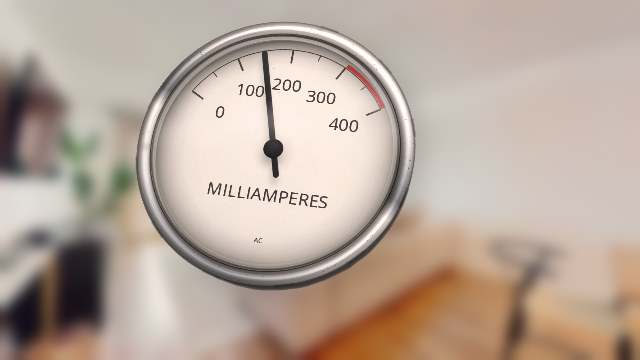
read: 150 mA
